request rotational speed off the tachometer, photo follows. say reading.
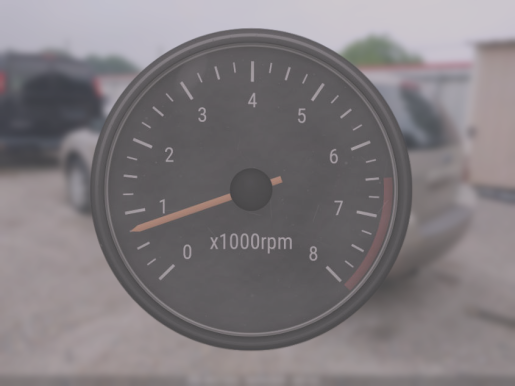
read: 750 rpm
